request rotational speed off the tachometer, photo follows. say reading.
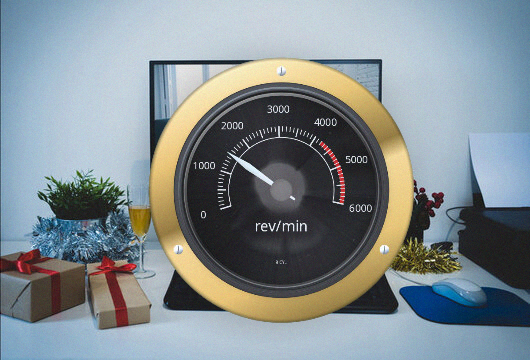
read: 1500 rpm
